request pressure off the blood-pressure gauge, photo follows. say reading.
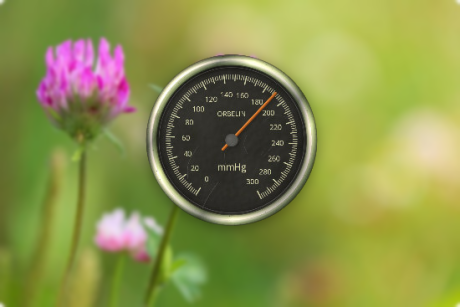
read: 190 mmHg
